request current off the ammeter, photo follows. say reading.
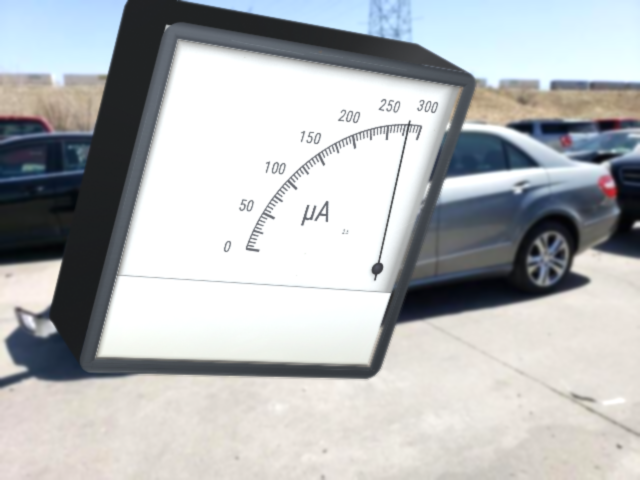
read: 275 µA
